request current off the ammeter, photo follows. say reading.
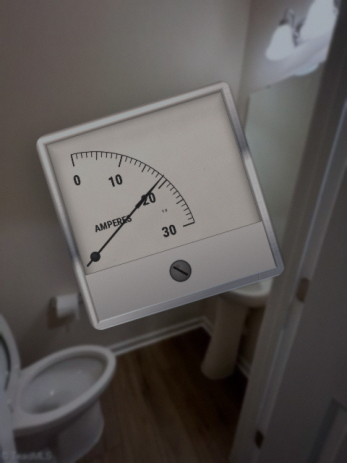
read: 19 A
